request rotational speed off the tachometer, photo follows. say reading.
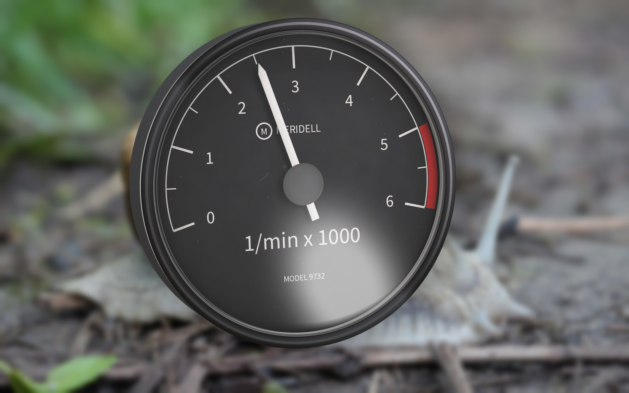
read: 2500 rpm
